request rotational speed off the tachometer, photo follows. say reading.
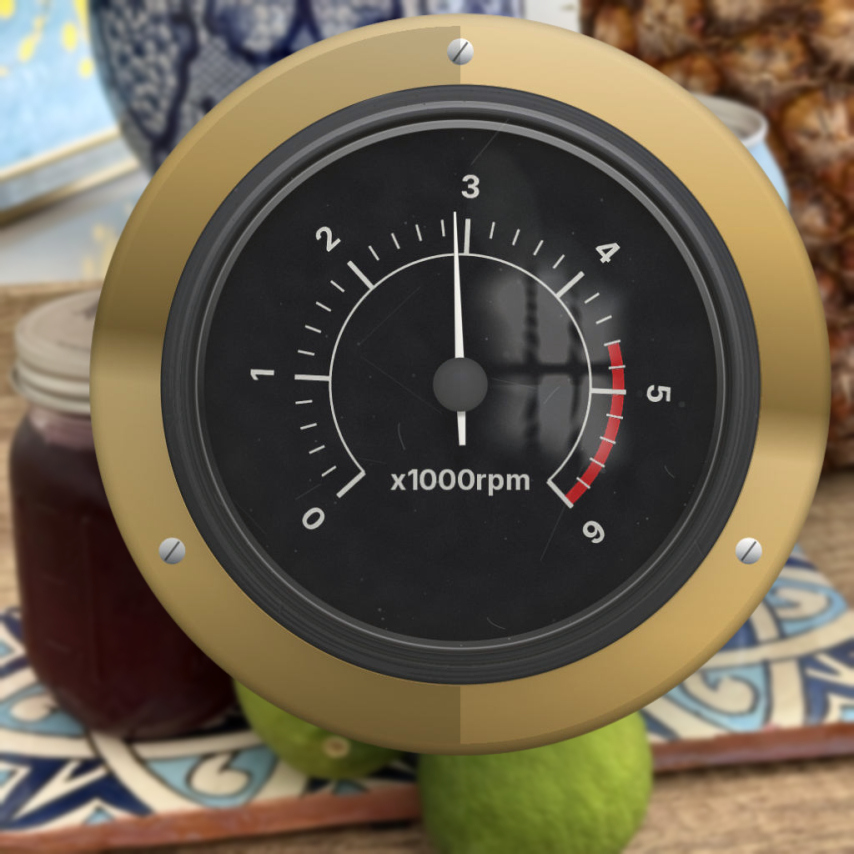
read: 2900 rpm
